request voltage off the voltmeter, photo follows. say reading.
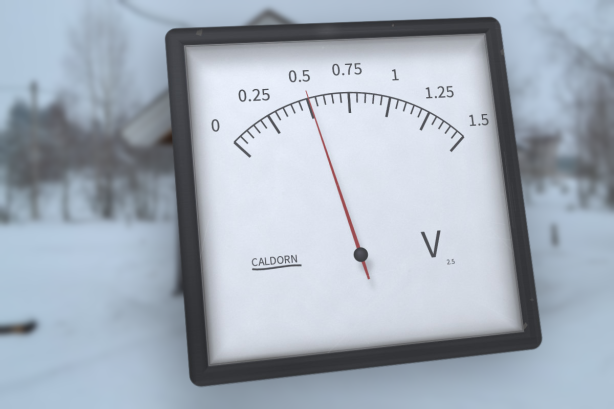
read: 0.5 V
